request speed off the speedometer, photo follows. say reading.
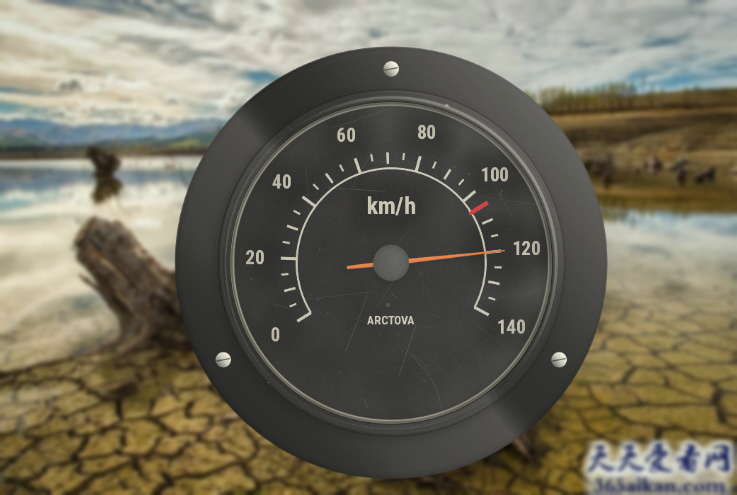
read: 120 km/h
